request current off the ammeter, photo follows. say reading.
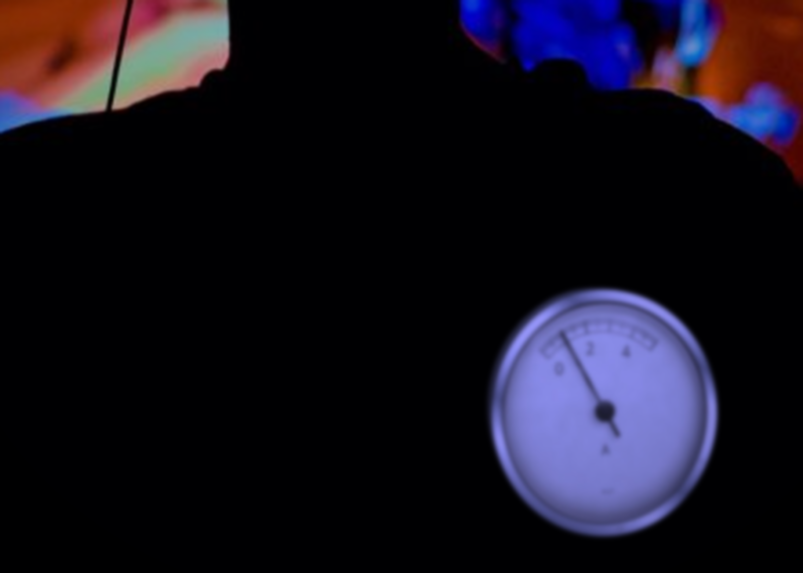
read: 1 A
